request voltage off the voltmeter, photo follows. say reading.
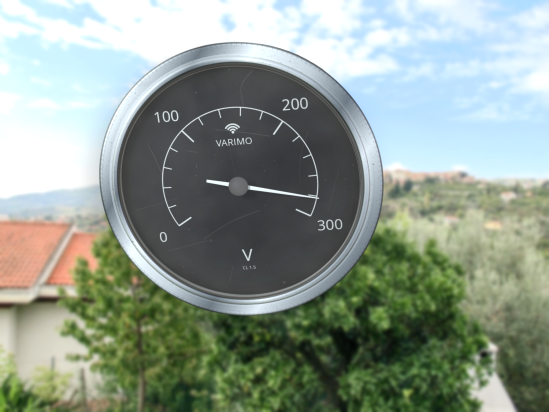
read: 280 V
